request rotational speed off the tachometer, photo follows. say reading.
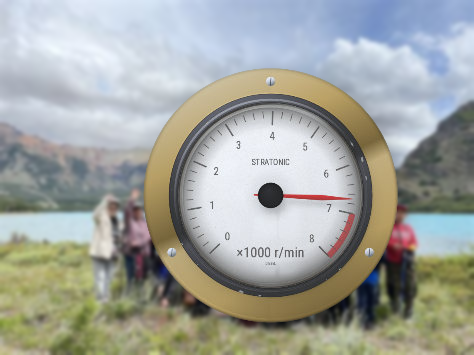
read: 6700 rpm
